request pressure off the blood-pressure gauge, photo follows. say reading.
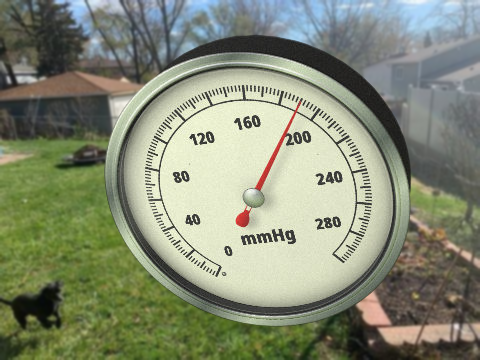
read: 190 mmHg
